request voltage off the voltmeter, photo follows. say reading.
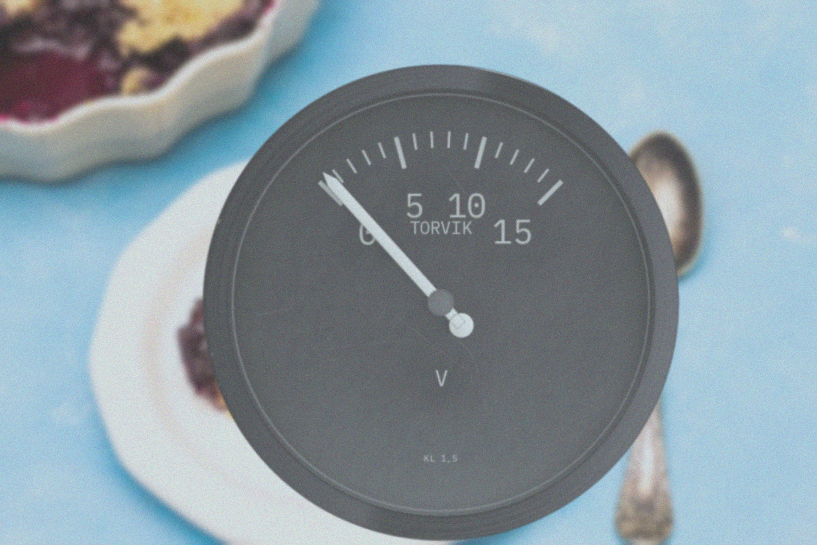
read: 0.5 V
